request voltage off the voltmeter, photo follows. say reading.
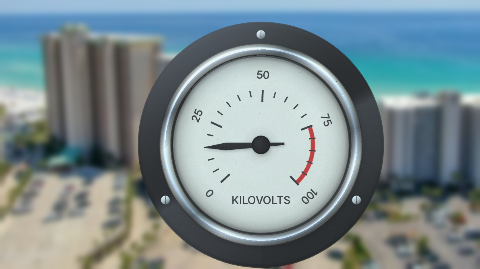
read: 15 kV
